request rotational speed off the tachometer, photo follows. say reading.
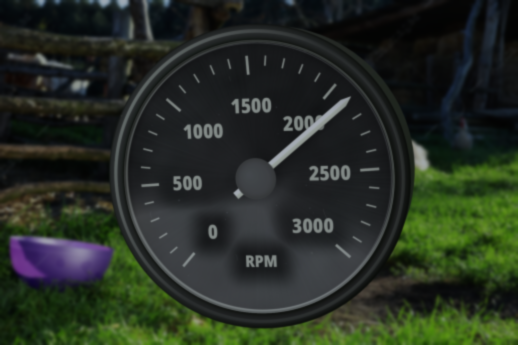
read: 2100 rpm
